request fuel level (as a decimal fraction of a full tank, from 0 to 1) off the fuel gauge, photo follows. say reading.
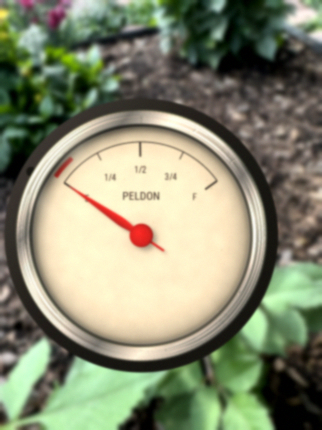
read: 0
